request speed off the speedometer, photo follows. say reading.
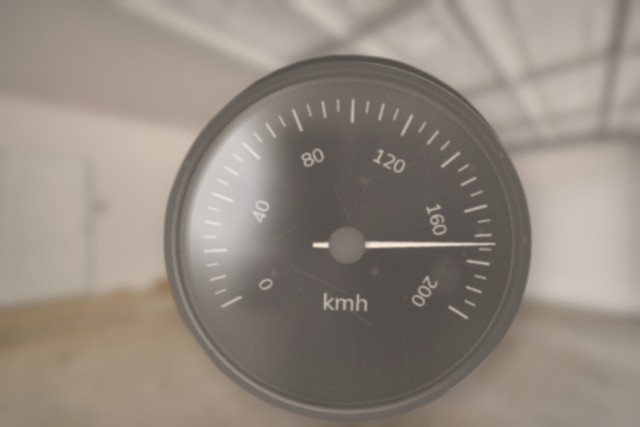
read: 172.5 km/h
